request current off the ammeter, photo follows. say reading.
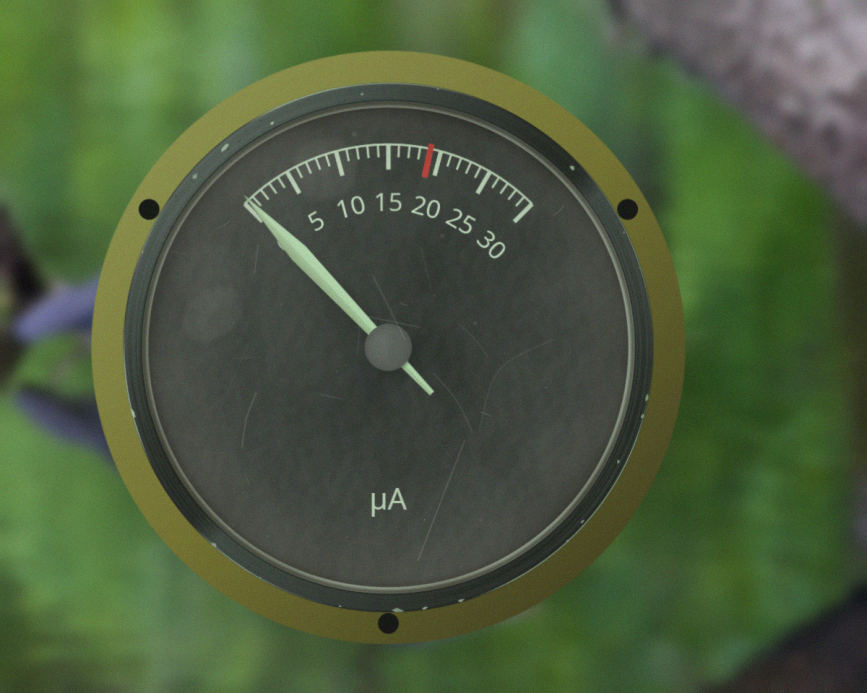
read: 0.5 µA
